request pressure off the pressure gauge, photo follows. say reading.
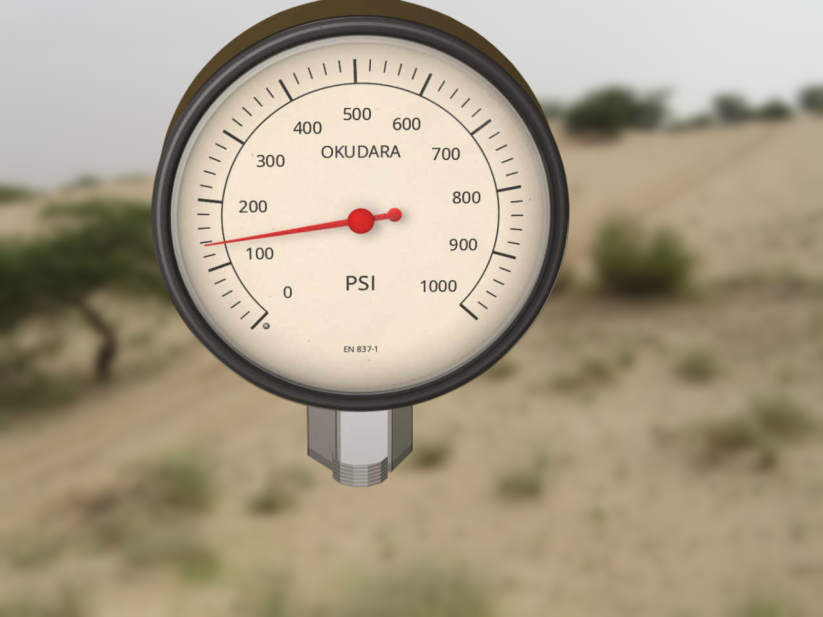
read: 140 psi
